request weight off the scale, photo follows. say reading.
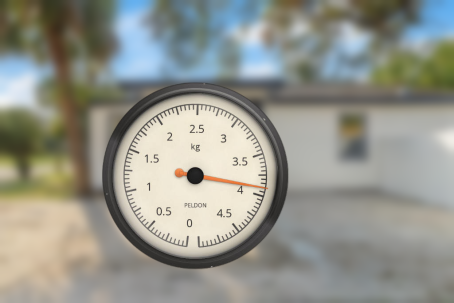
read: 3.9 kg
